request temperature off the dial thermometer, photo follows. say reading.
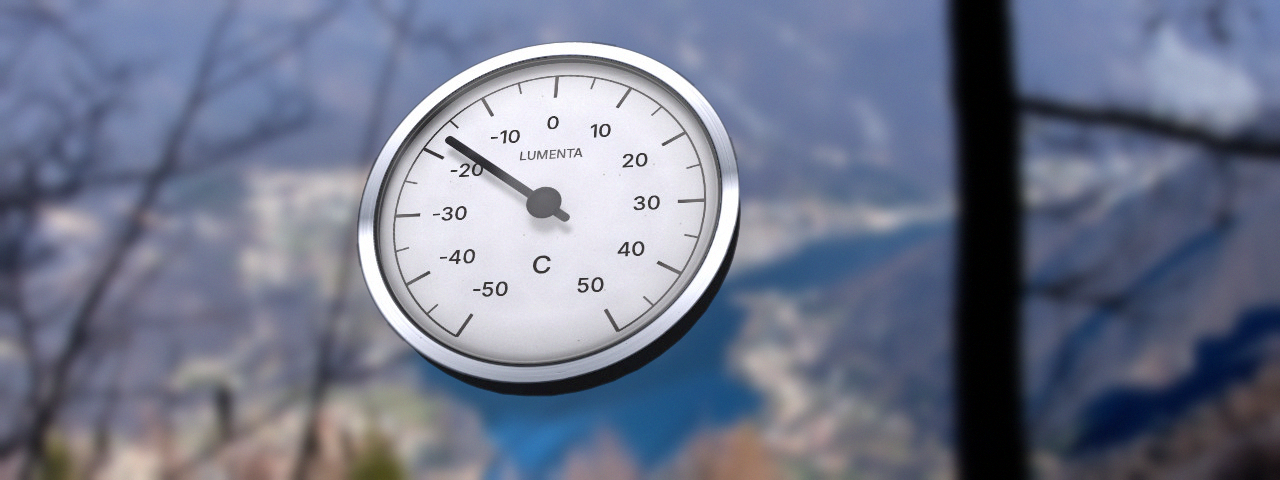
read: -17.5 °C
